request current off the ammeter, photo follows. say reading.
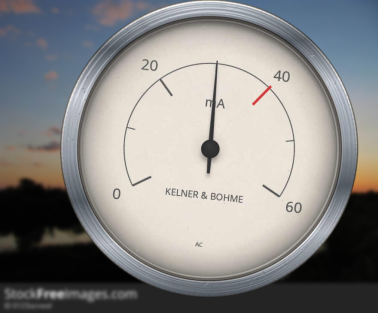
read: 30 mA
